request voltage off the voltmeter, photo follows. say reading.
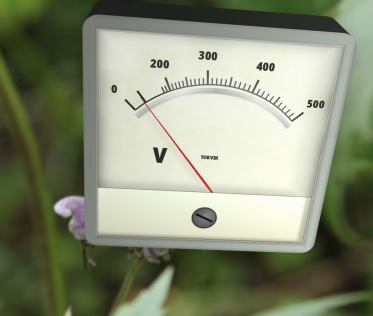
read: 100 V
